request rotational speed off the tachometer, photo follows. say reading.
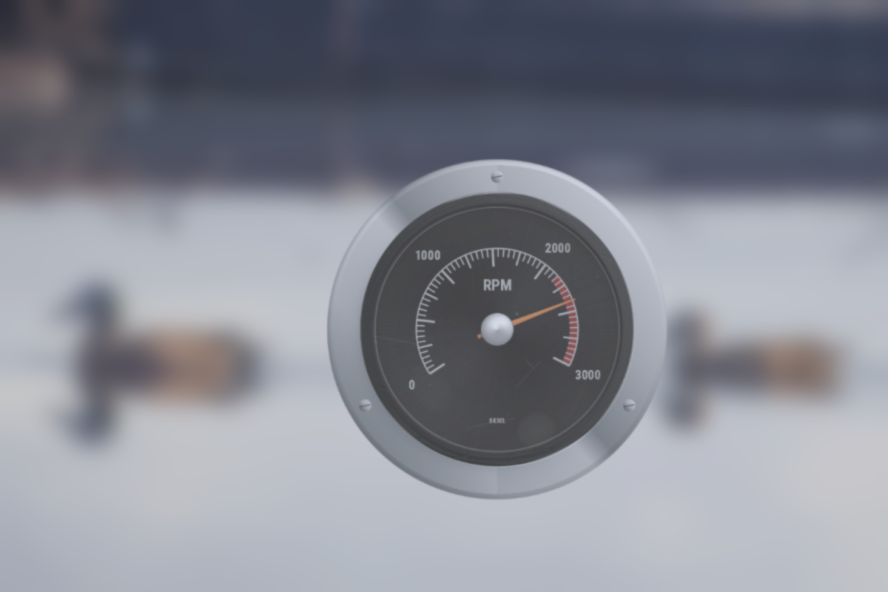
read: 2400 rpm
